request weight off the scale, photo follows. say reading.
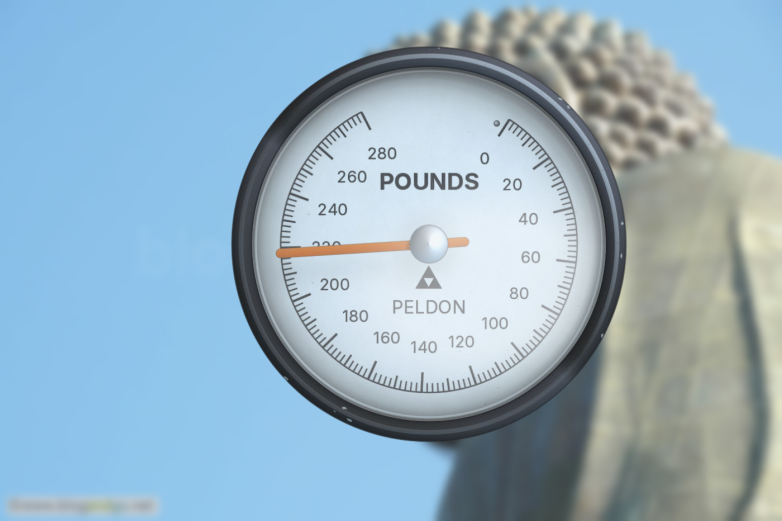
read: 218 lb
